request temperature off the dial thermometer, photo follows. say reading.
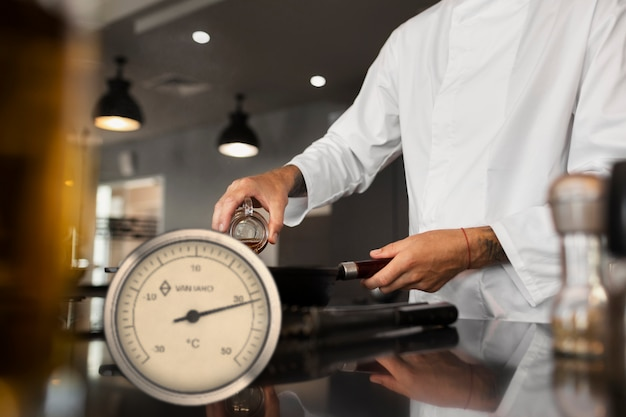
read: 32 °C
